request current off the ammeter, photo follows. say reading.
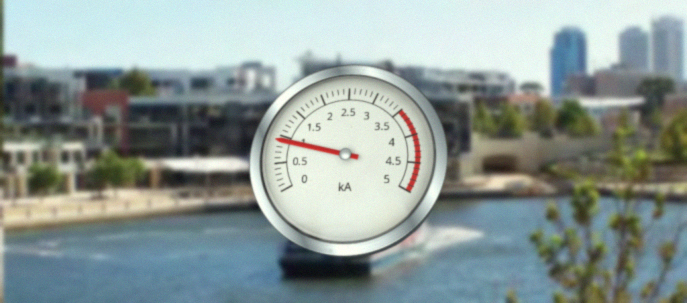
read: 0.9 kA
